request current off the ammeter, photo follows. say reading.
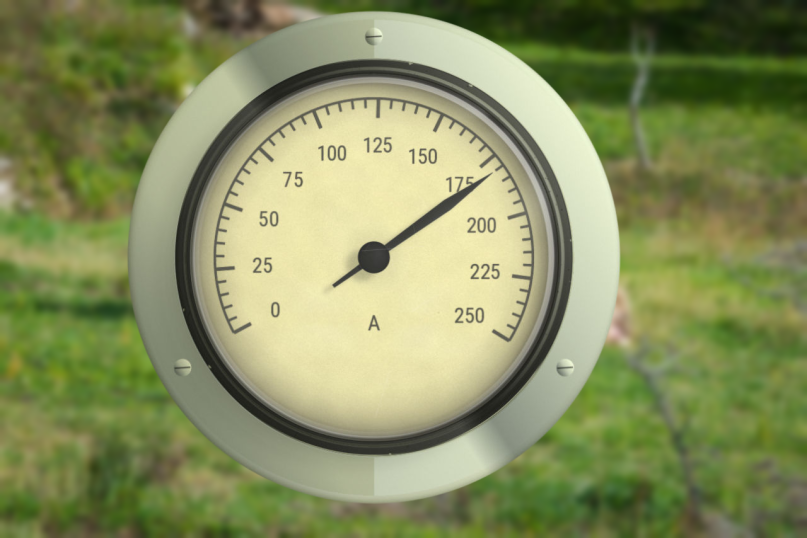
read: 180 A
